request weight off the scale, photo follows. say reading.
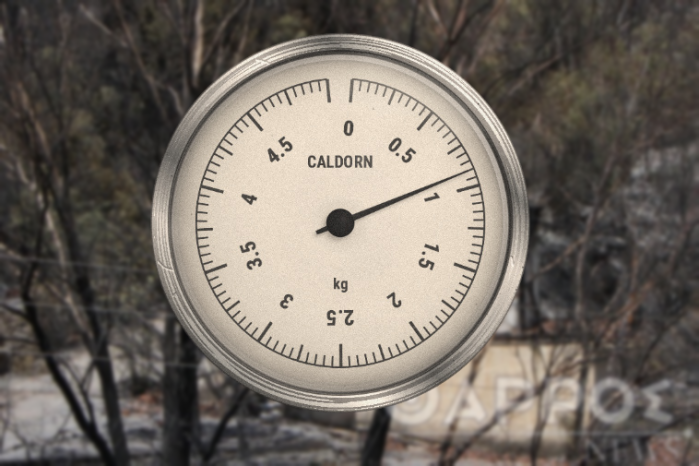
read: 0.9 kg
